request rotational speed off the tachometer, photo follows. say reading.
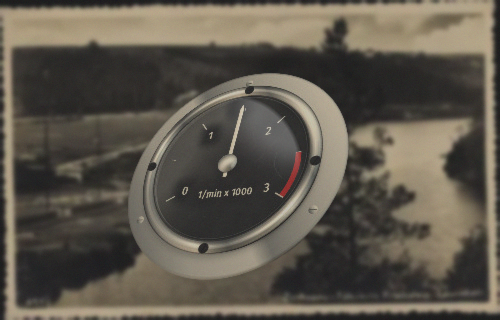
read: 1500 rpm
